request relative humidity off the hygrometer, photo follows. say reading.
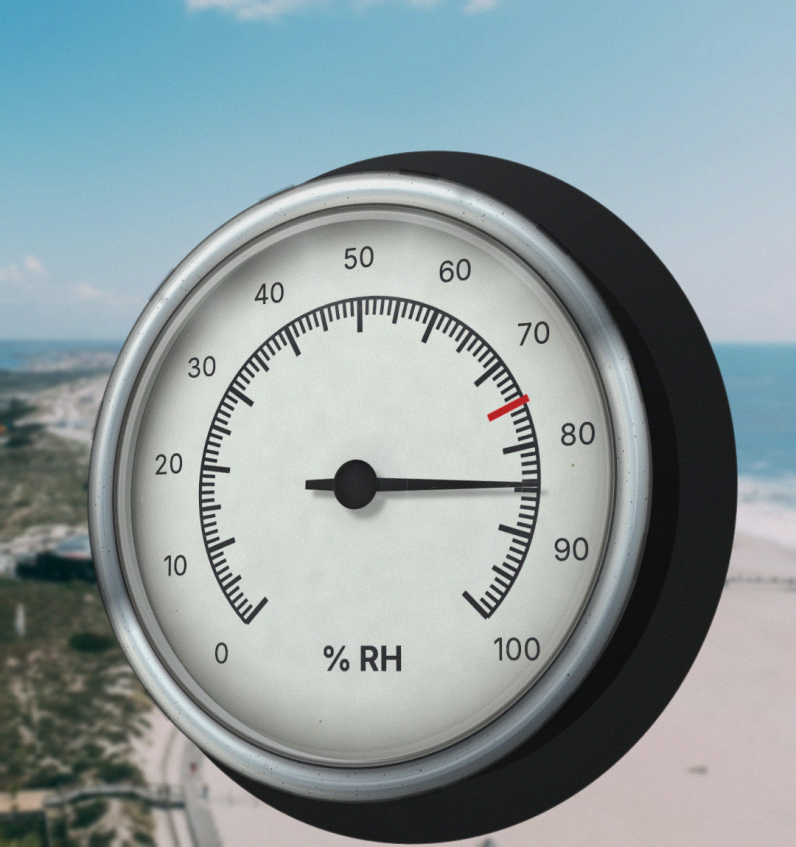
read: 84.5 %
